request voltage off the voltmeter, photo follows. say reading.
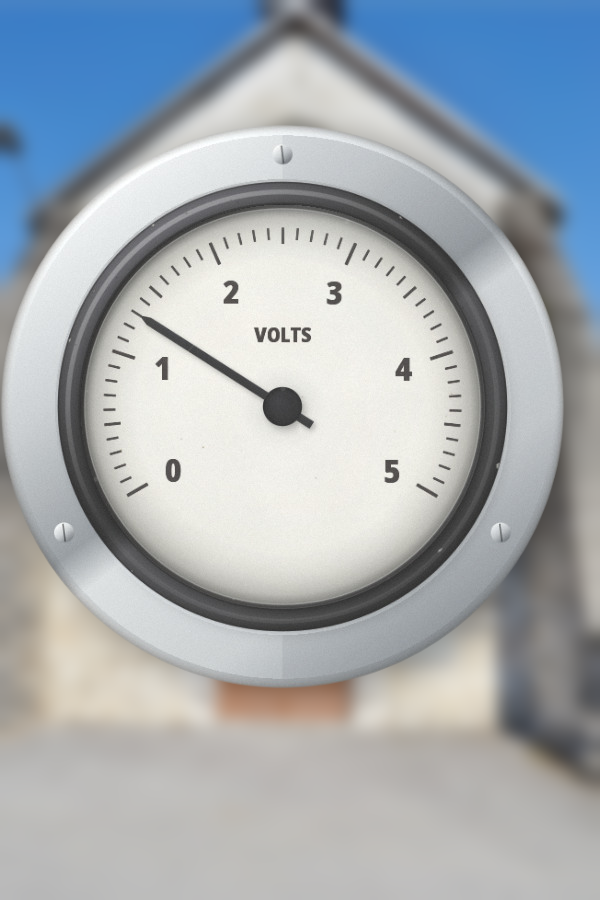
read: 1.3 V
